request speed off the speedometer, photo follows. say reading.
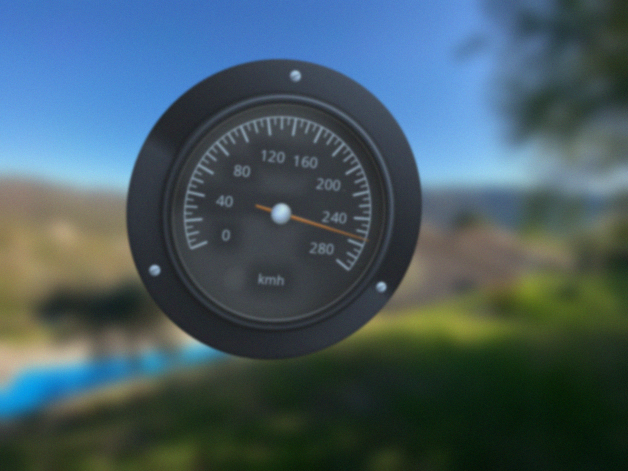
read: 255 km/h
